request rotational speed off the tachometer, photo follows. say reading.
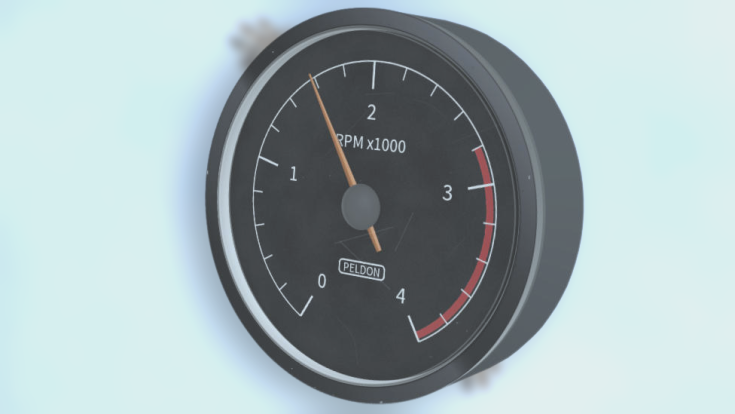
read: 1600 rpm
